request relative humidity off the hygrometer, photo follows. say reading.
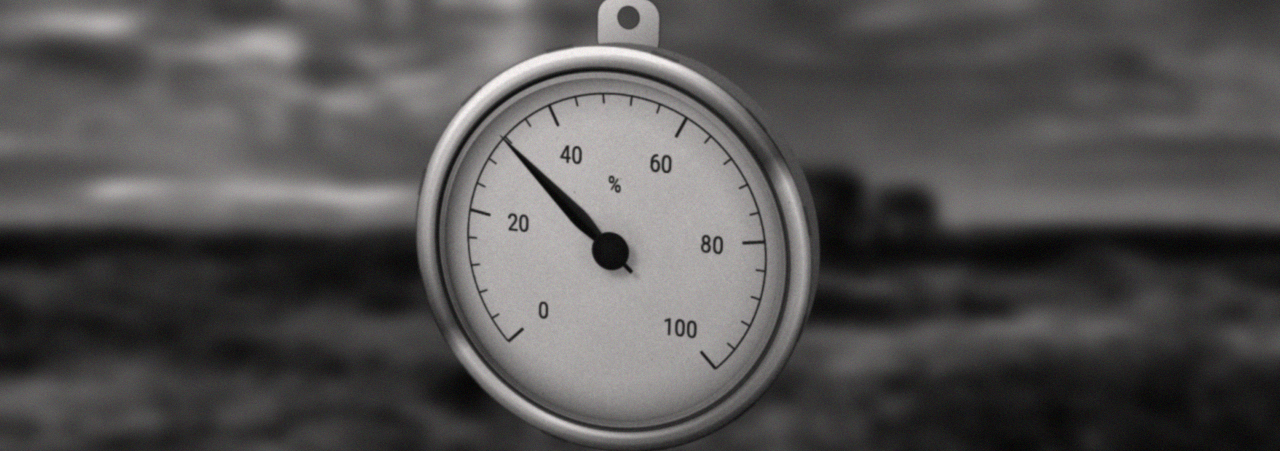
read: 32 %
